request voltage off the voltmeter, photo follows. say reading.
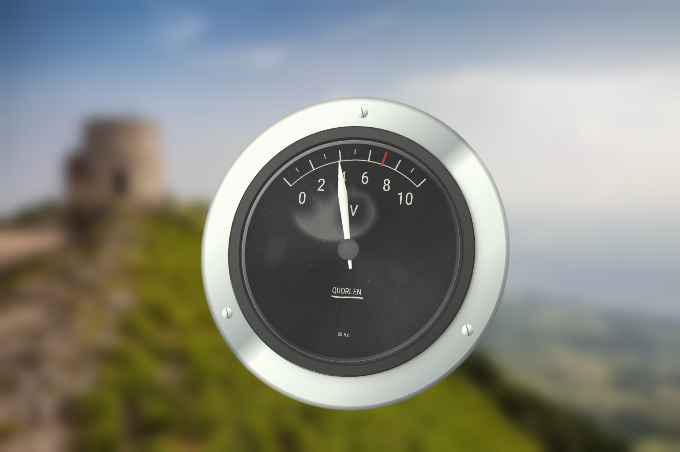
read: 4 V
